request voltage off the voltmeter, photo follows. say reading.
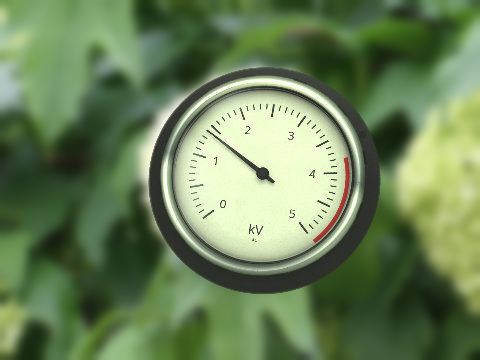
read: 1.4 kV
